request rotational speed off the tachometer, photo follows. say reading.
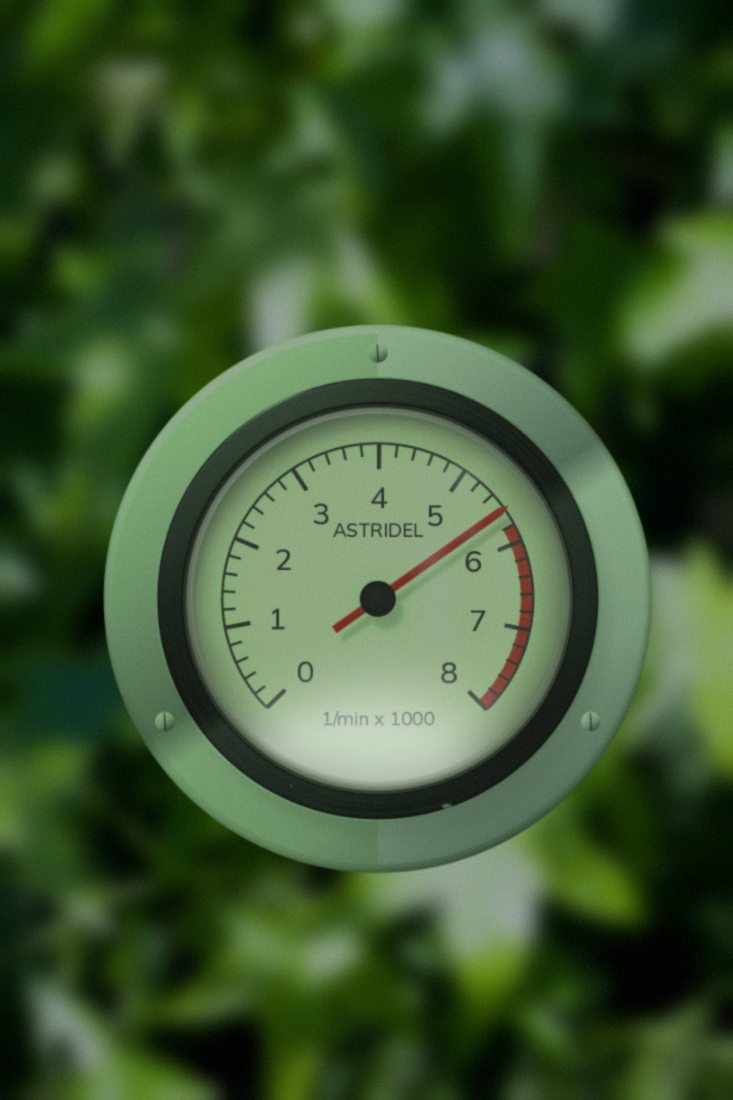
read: 5600 rpm
